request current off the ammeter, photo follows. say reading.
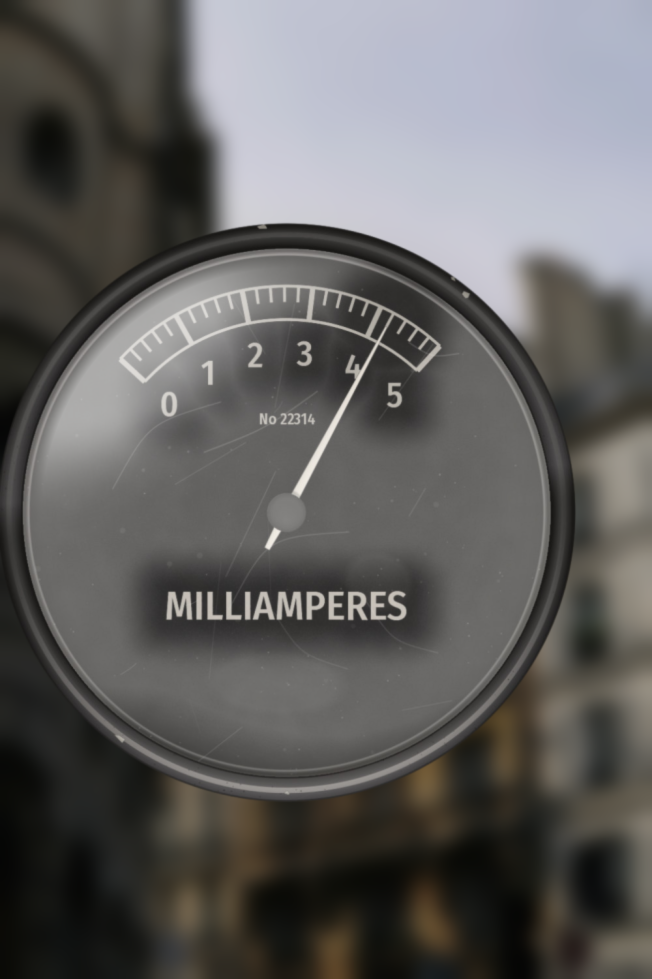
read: 4.2 mA
